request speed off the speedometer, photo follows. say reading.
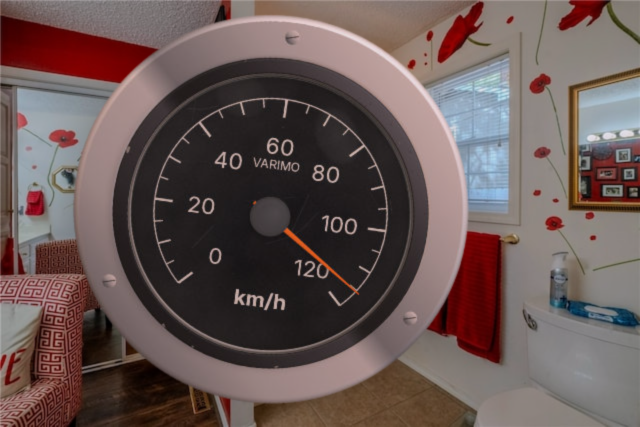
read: 115 km/h
